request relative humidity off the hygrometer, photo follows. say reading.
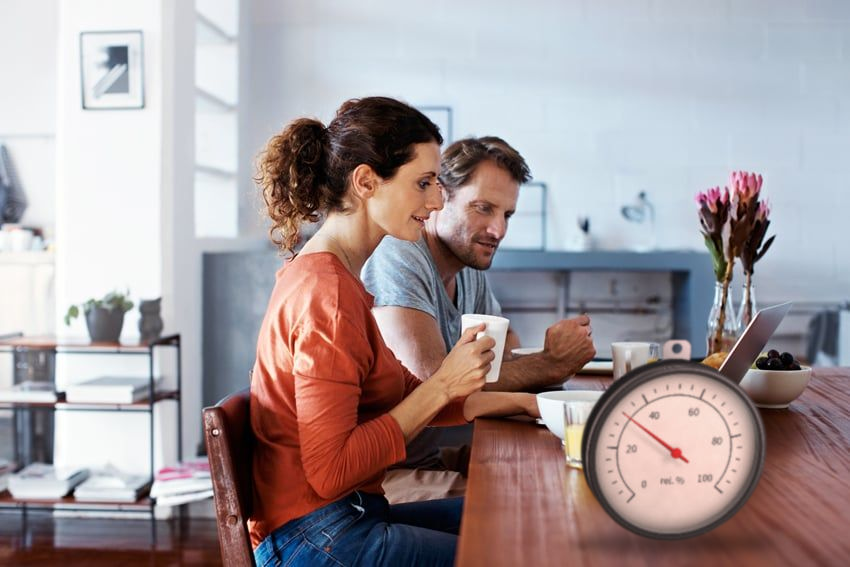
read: 32 %
